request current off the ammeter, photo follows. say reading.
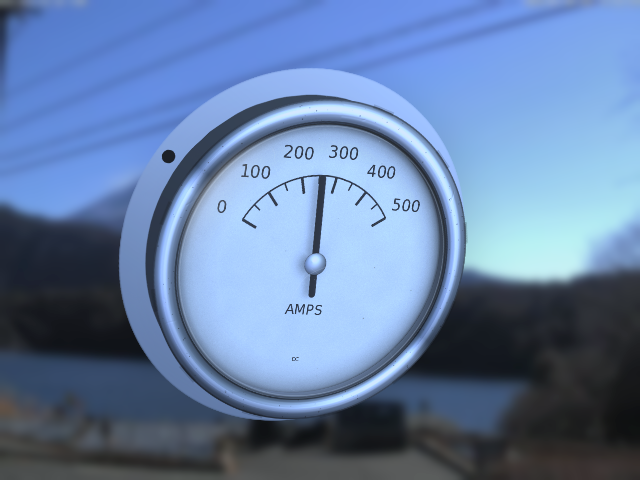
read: 250 A
